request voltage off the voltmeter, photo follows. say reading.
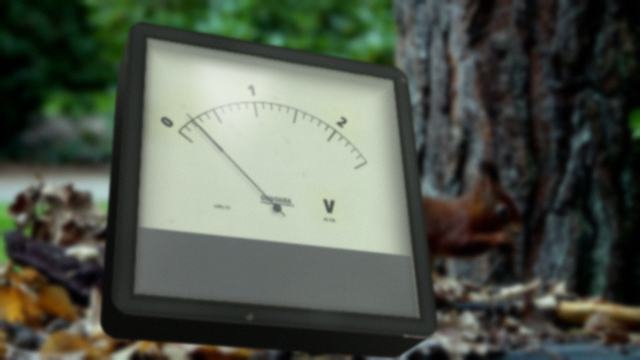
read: 0.2 V
